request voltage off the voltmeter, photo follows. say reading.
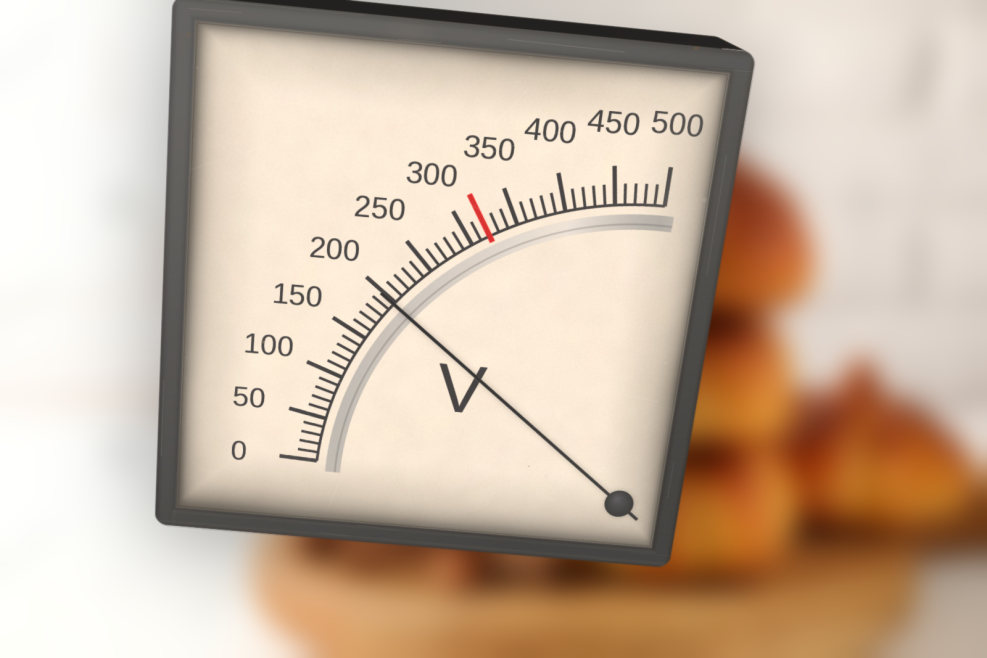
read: 200 V
